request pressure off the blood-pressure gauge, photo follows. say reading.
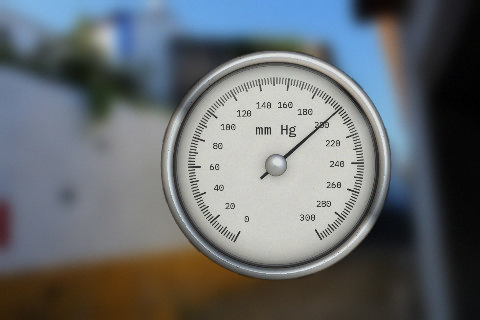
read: 200 mmHg
